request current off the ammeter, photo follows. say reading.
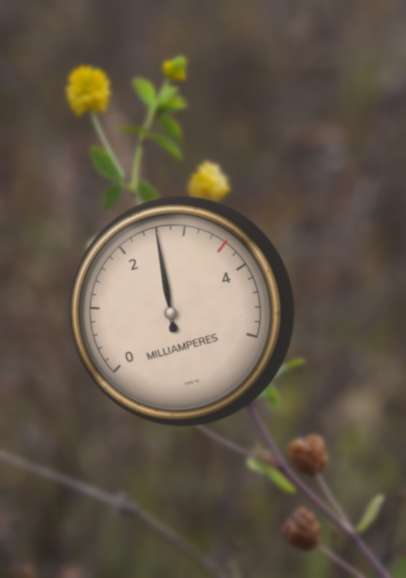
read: 2.6 mA
